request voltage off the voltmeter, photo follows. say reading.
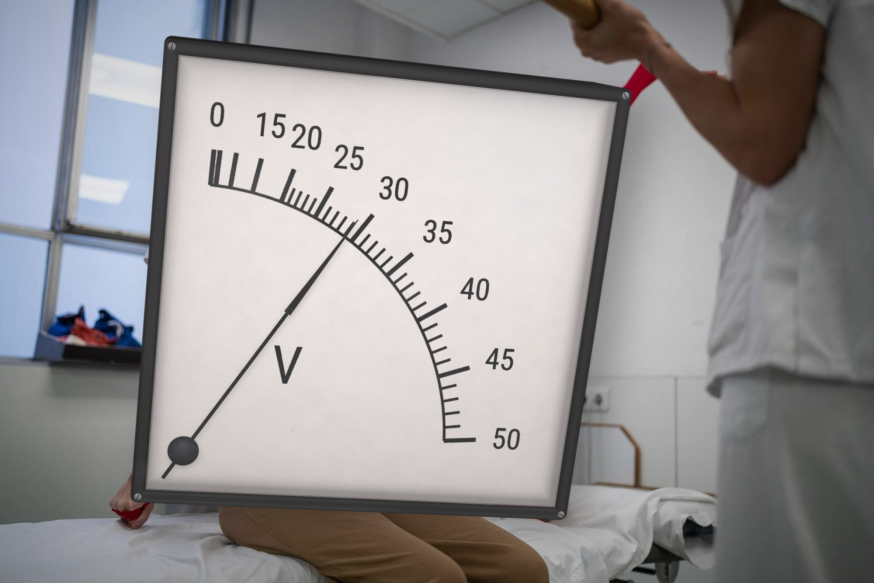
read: 29 V
